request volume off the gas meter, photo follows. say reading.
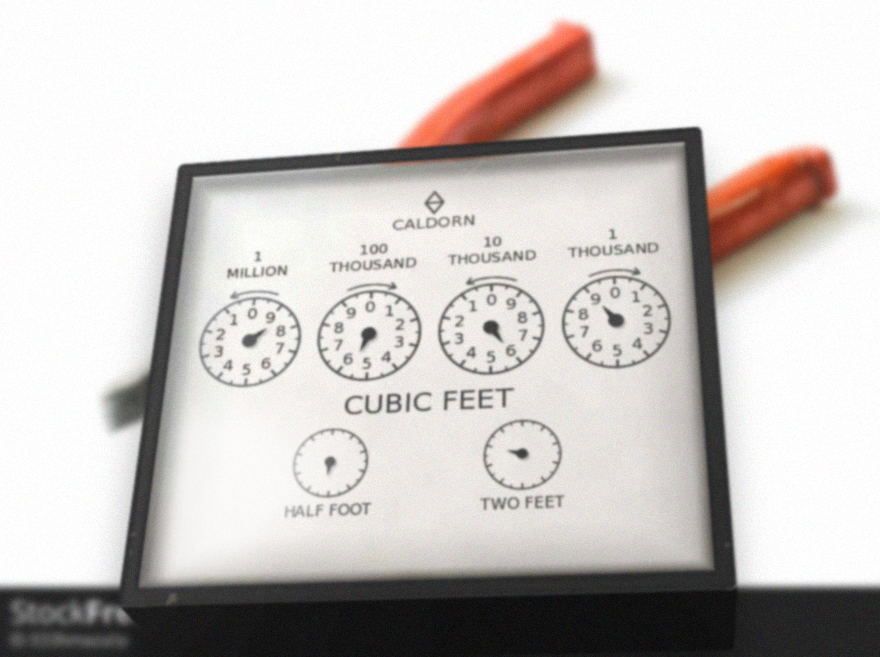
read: 855900 ft³
